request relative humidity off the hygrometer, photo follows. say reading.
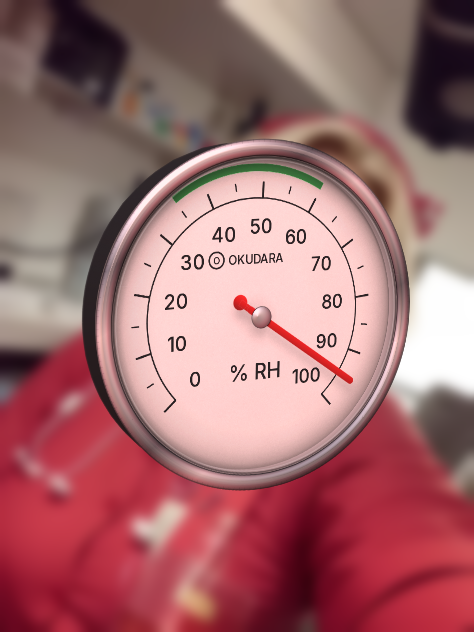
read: 95 %
